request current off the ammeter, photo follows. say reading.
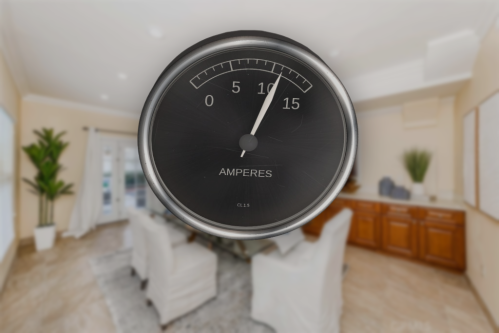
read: 11 A
